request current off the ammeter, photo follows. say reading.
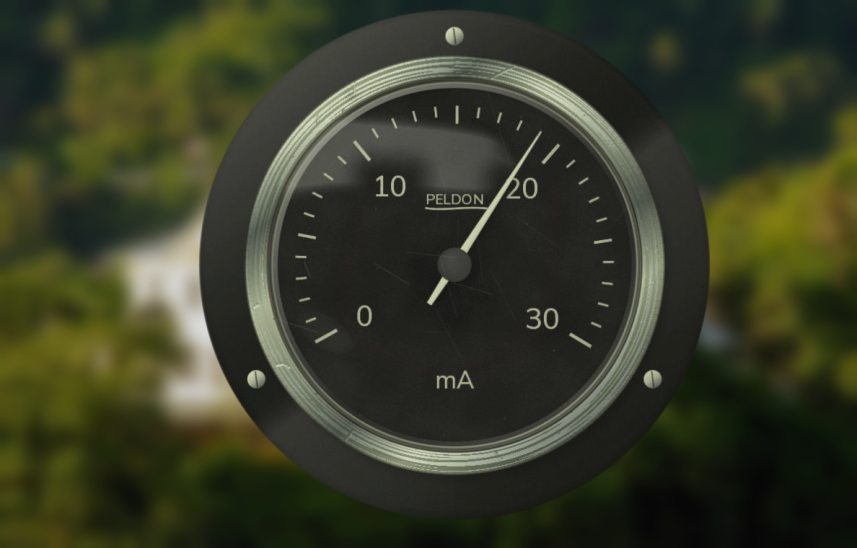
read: 19 mA
